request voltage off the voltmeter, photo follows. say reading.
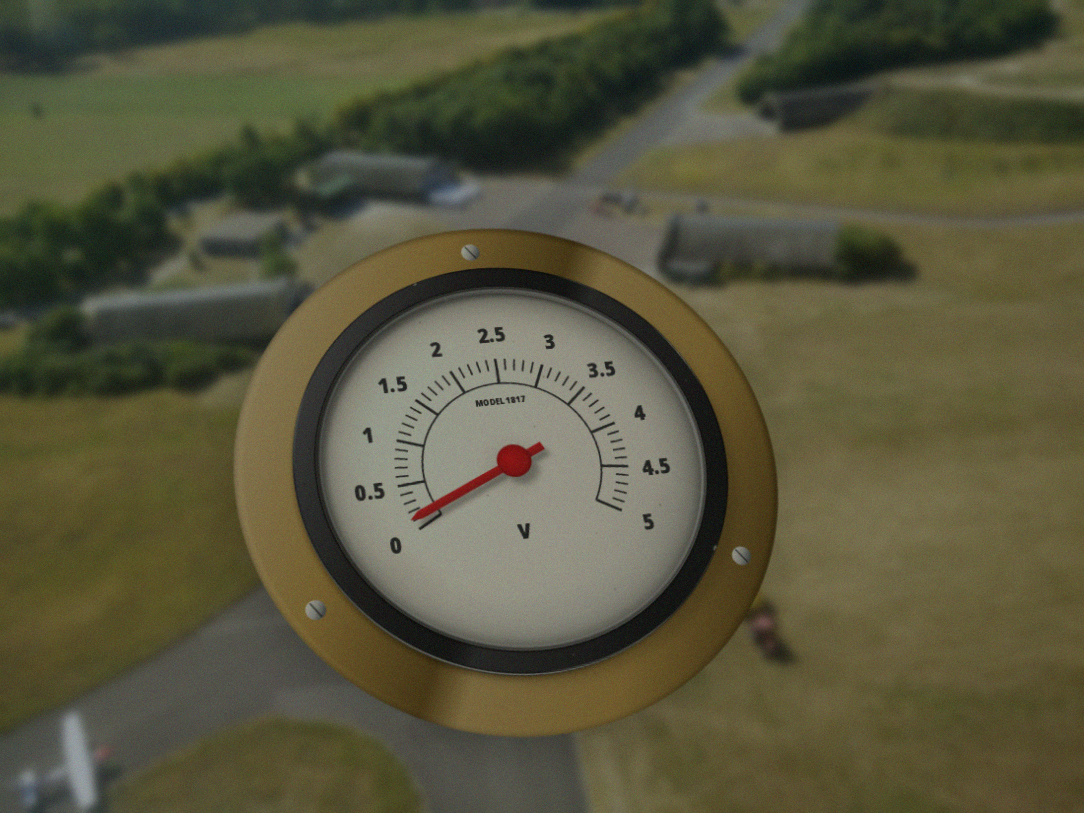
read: 0.1 V
